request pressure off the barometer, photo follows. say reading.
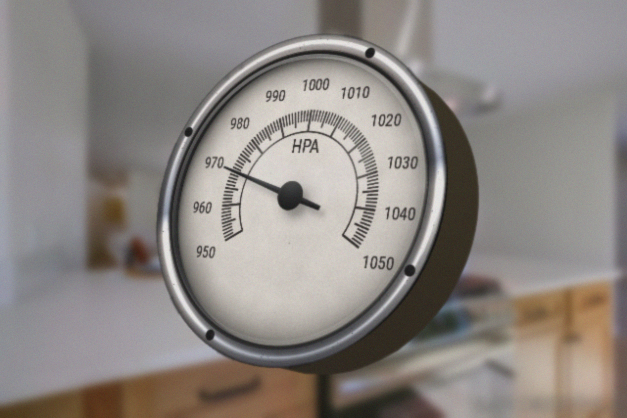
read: 970 hPa
